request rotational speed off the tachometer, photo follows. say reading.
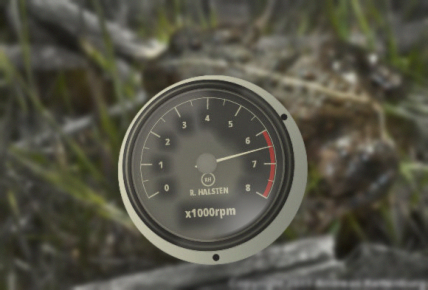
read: 6500 rpm
